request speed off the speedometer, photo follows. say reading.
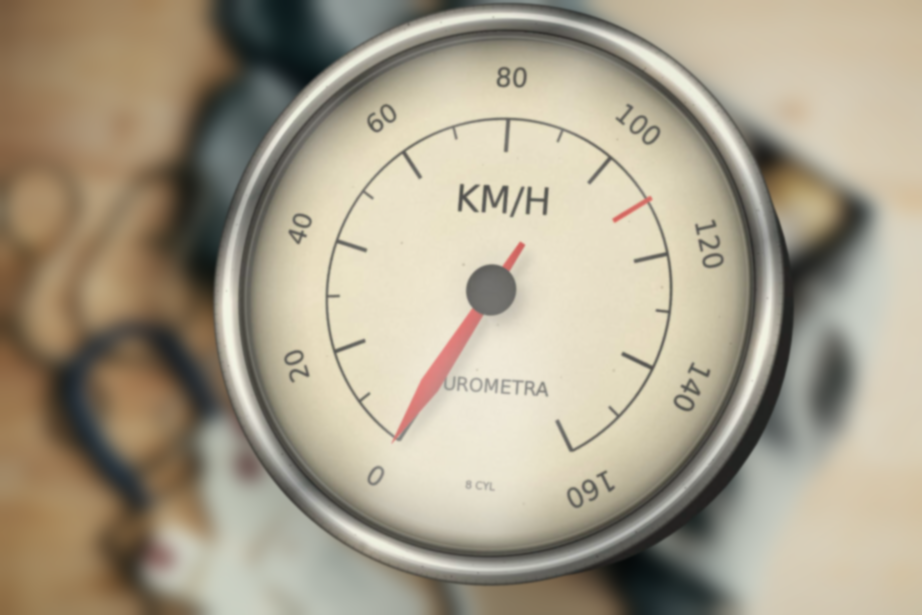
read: 0 km/h
